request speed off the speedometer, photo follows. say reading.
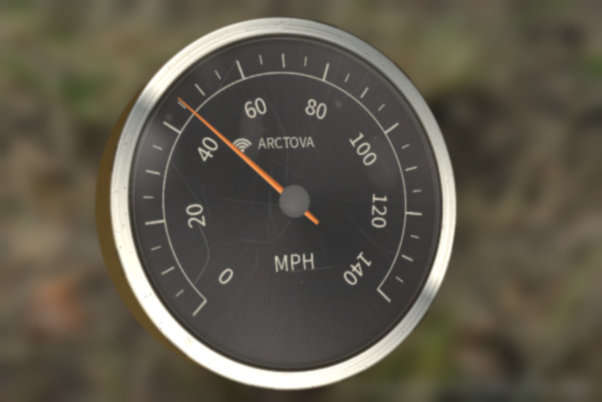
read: 45 mph
